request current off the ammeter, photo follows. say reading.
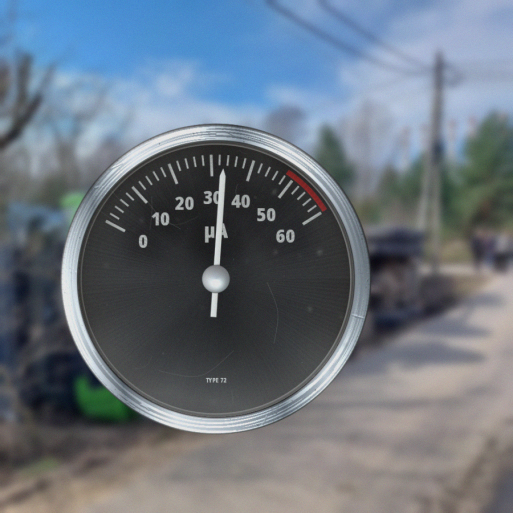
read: 33 µA
